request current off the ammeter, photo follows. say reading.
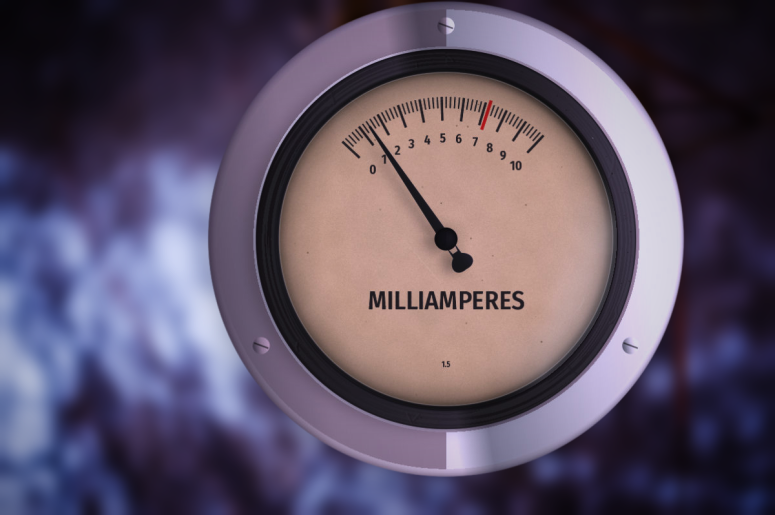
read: 1.4 mA
